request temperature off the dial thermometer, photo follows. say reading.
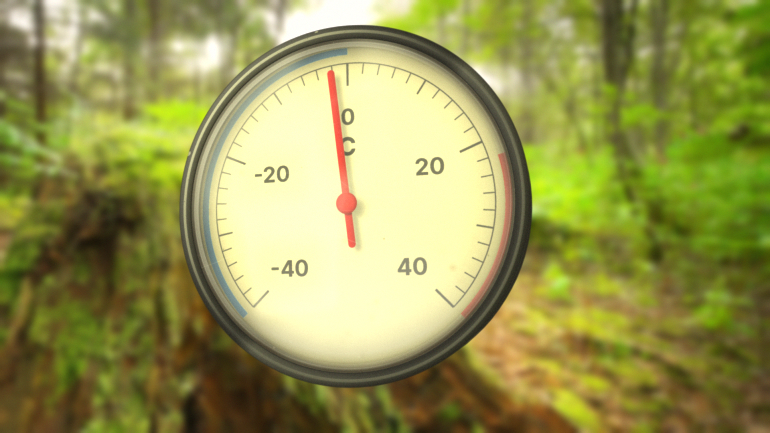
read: -2 °C
